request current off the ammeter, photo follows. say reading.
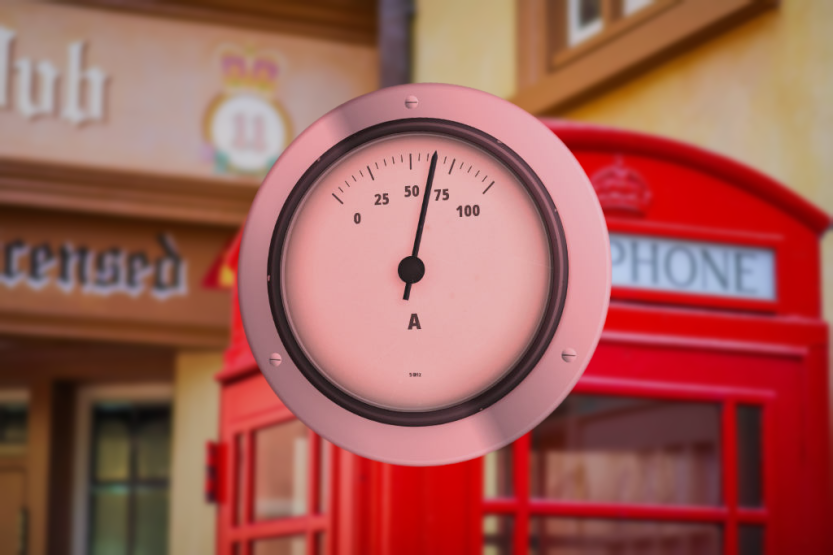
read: 65 A
